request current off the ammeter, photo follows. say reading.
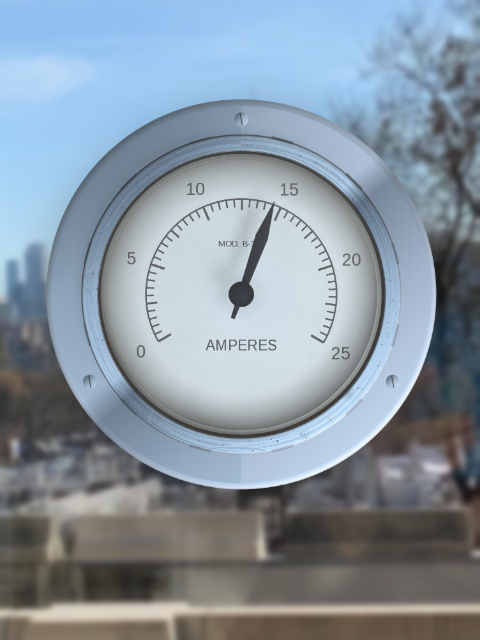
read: 14.5 A
